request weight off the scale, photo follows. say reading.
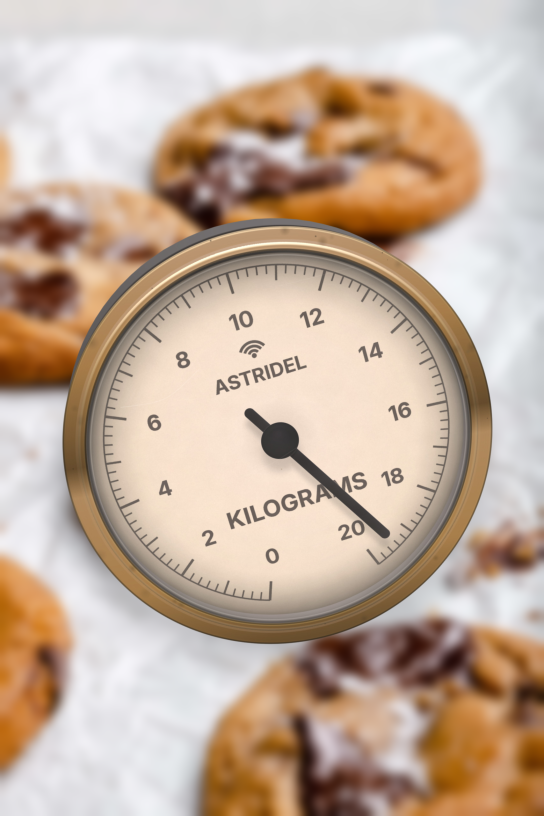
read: 19.4 kg
